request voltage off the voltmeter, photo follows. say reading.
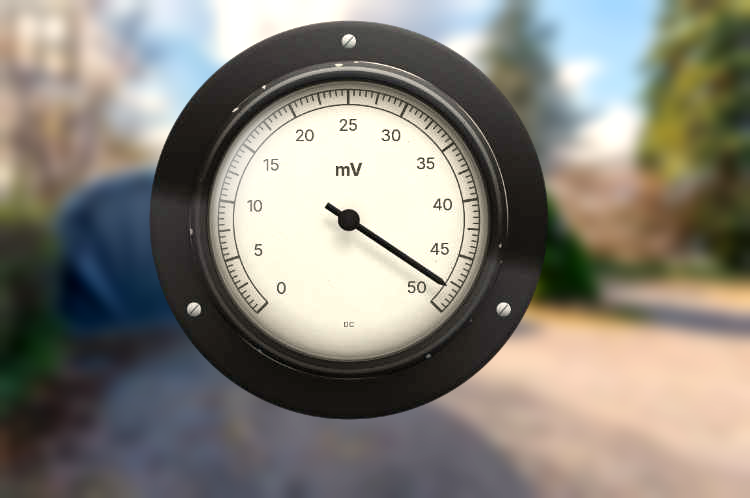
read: 48 mV
